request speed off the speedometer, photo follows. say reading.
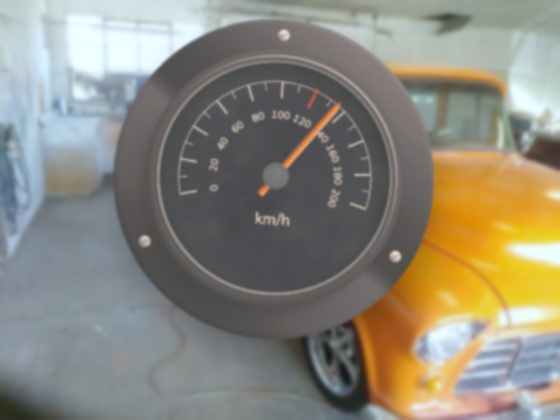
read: 135 km/h
